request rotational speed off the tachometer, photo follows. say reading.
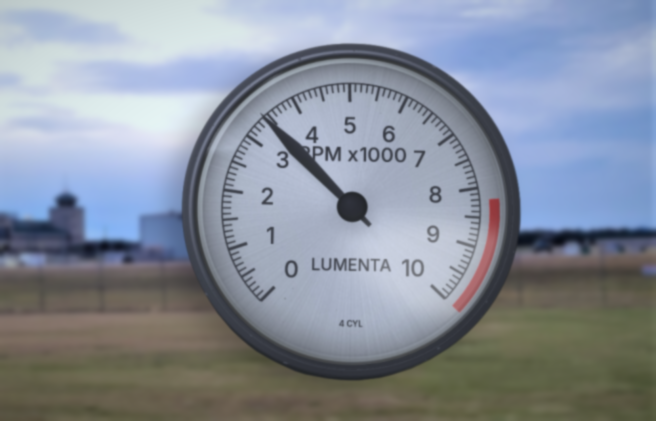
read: 3400 rpm
